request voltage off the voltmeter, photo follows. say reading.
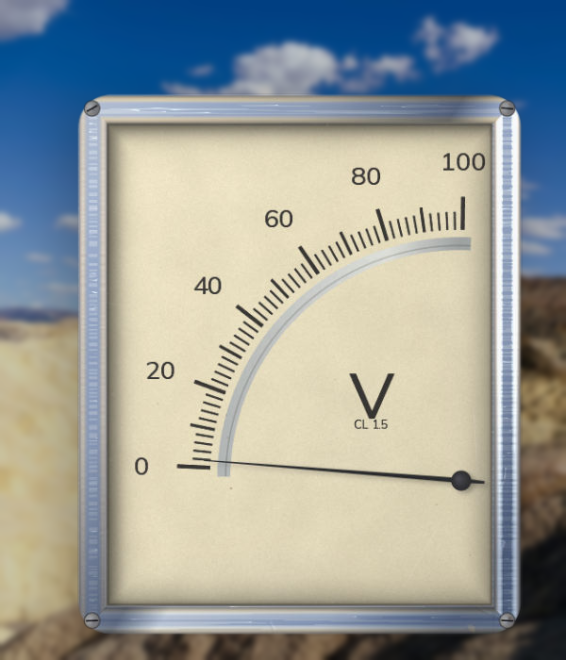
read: 2 V
